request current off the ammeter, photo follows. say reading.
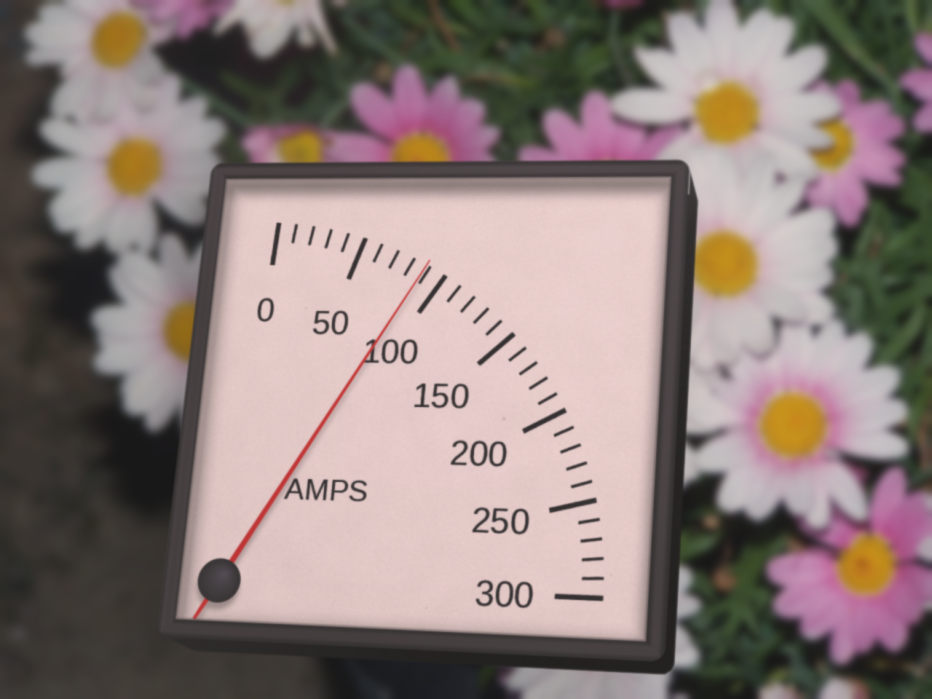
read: 90 A
